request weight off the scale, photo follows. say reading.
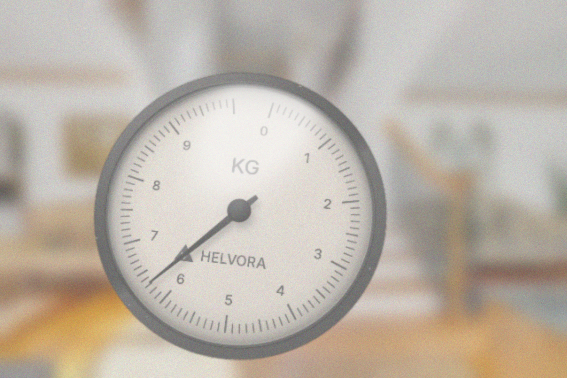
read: 6.3 kg
